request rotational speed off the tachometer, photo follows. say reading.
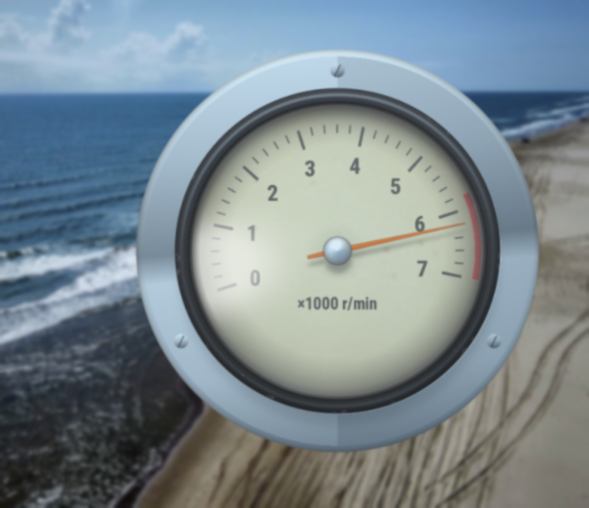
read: 6200 rpm
